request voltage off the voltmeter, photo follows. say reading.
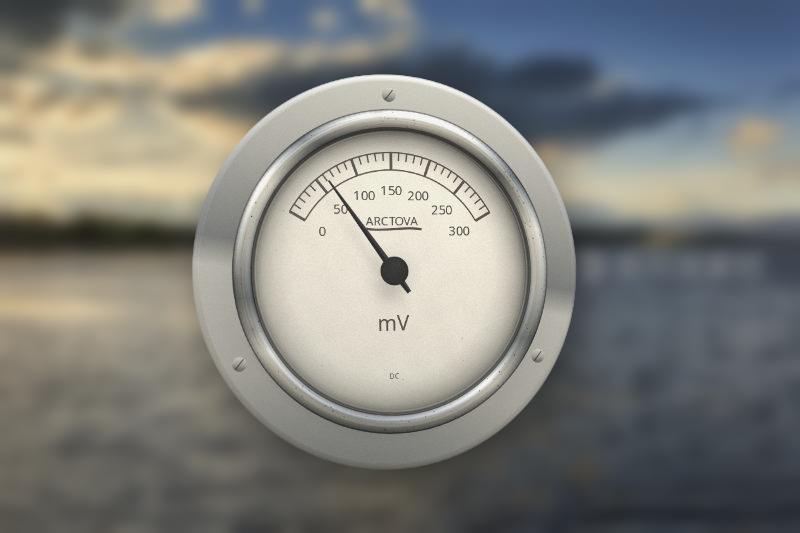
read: 60 mV
